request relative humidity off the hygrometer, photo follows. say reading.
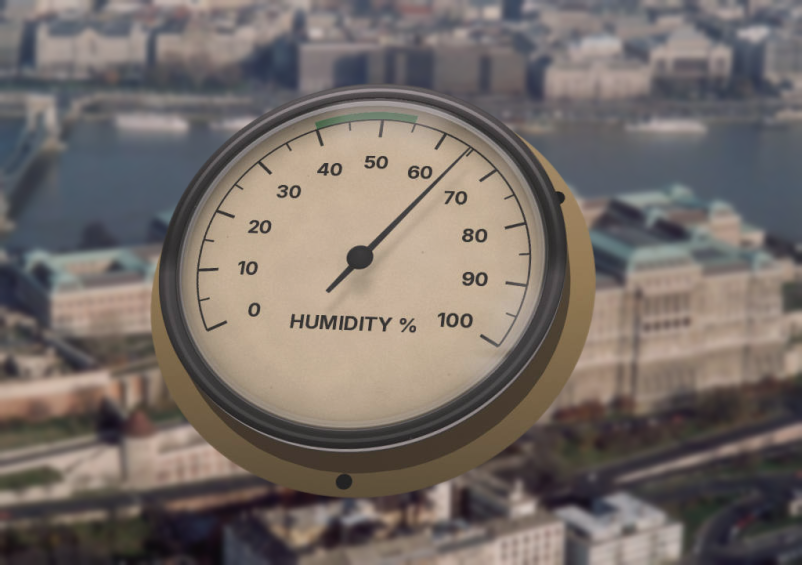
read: 65 %
